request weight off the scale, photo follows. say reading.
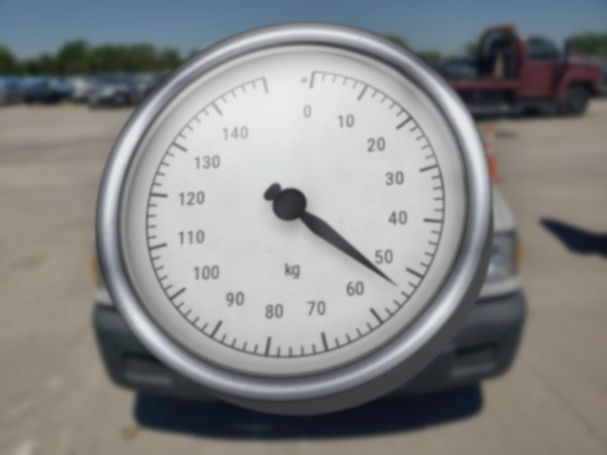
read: 54 kg
